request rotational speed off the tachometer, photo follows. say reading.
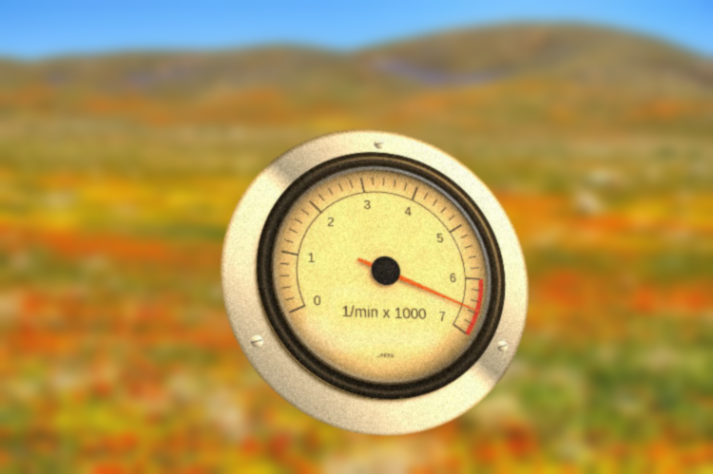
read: 6600 rpm
